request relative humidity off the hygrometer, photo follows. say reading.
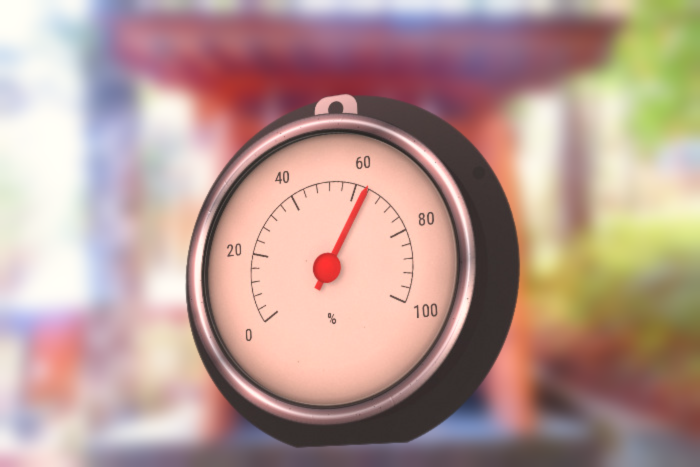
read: 64 %
